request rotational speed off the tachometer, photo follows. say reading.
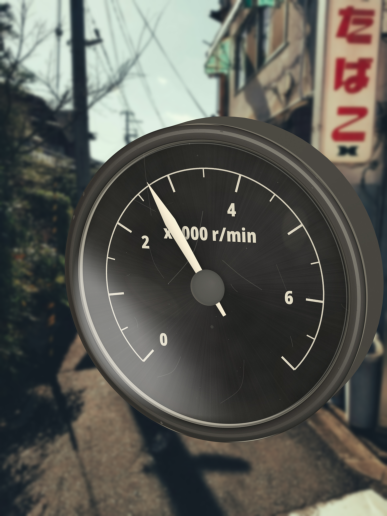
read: 2750 rpm
